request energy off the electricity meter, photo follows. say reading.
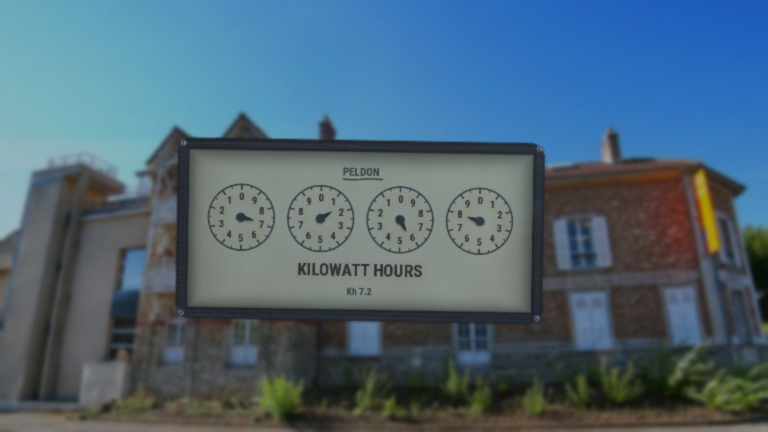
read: 7158 kWh
